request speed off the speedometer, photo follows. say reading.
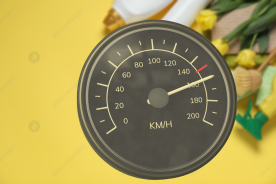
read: 160 km/h
